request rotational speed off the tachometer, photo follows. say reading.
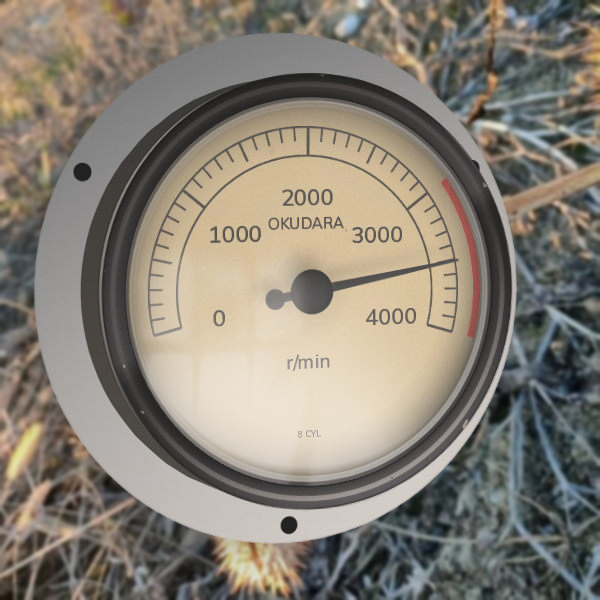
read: 3500 rpm
